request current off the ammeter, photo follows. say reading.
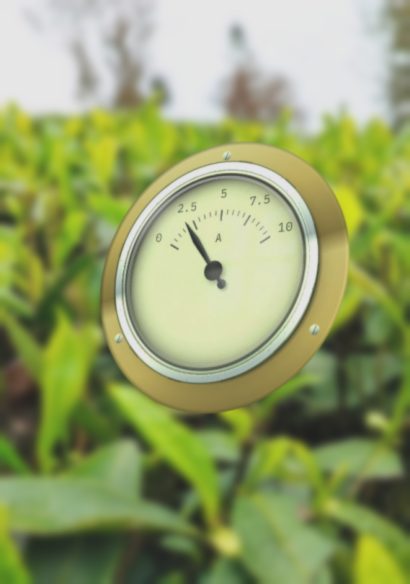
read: 2 A
